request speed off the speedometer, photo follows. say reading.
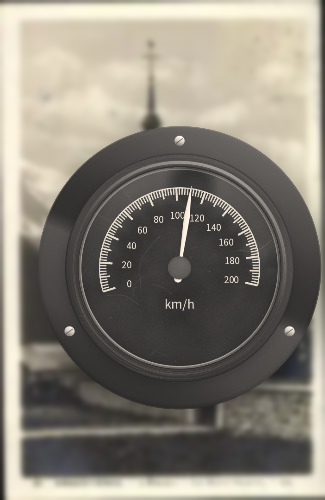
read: 110 km/h
